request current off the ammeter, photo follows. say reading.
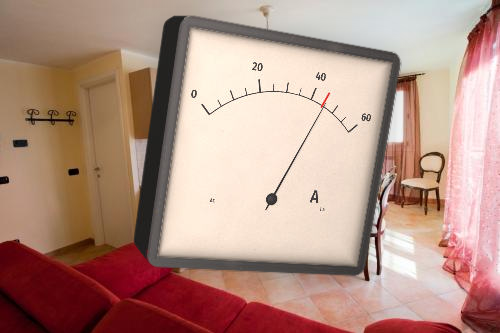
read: 45 A
